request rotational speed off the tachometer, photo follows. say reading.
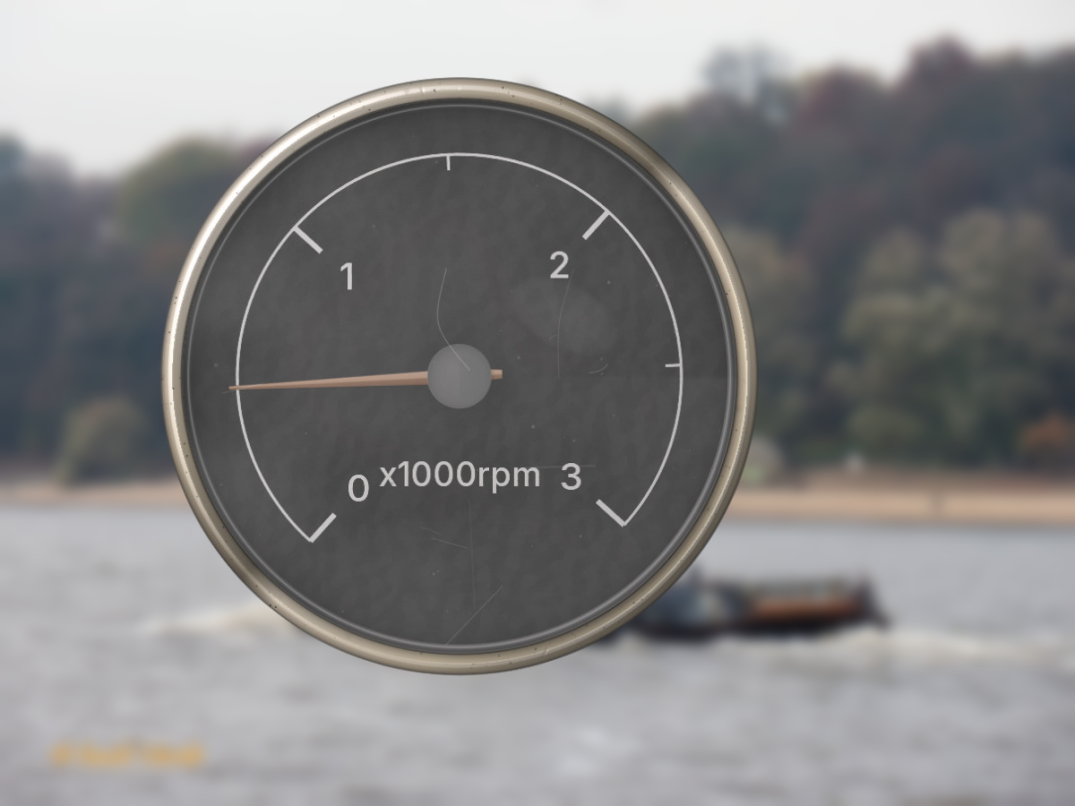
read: 500 rpm
